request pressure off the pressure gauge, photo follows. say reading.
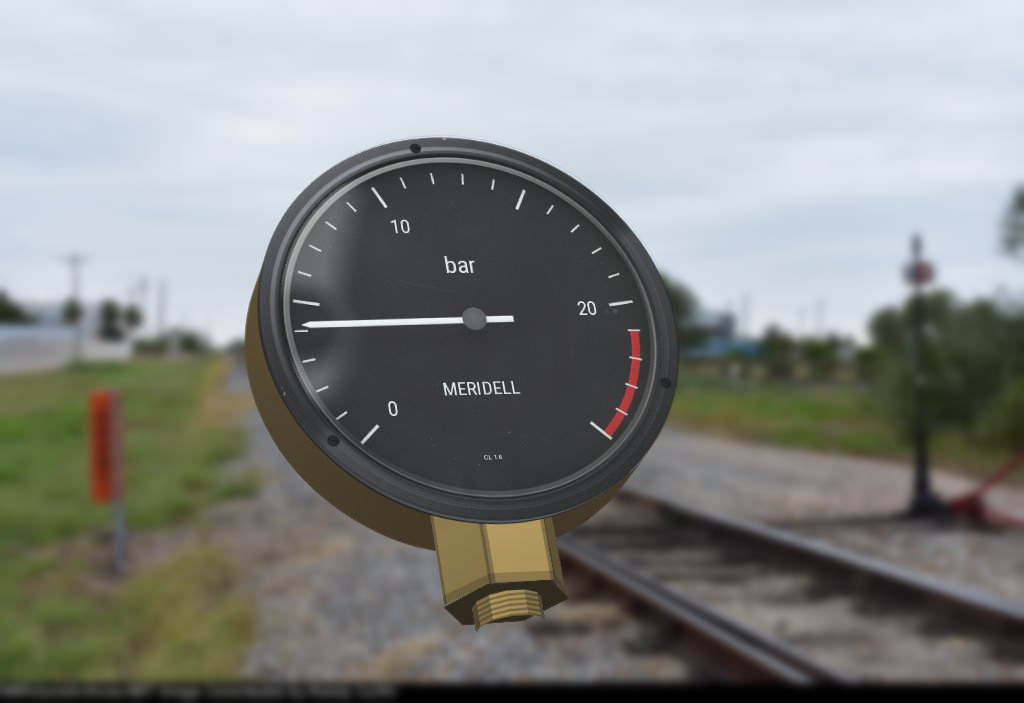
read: 4 bar
